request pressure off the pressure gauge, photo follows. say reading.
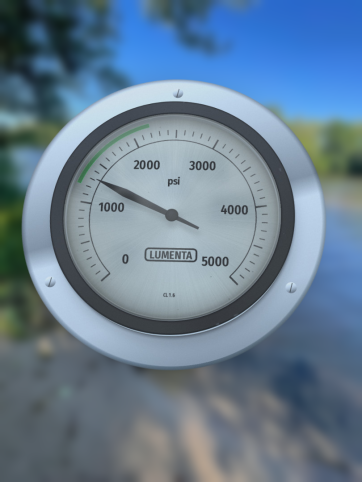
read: 1300 psi
